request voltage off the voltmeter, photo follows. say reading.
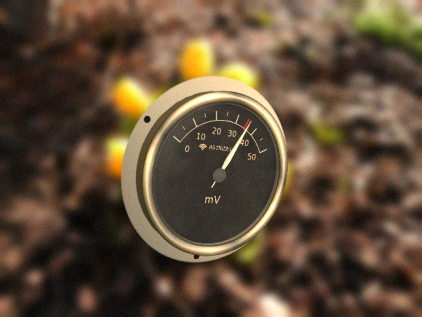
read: 35 mV
